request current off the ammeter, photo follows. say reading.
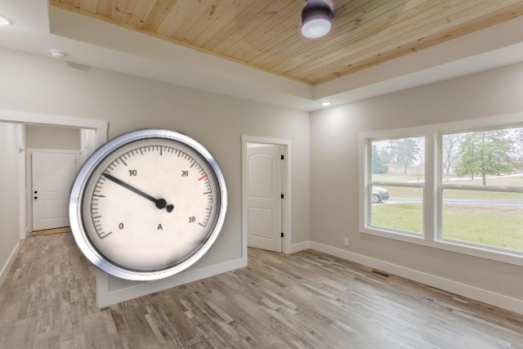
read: 7.5 A
